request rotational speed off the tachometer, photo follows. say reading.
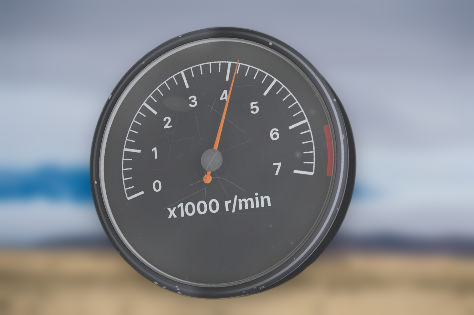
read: 4200 rpm
